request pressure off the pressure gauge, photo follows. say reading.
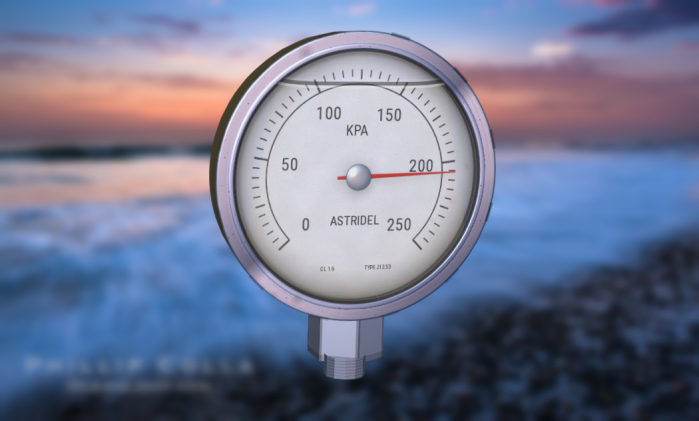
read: 205 kPa
